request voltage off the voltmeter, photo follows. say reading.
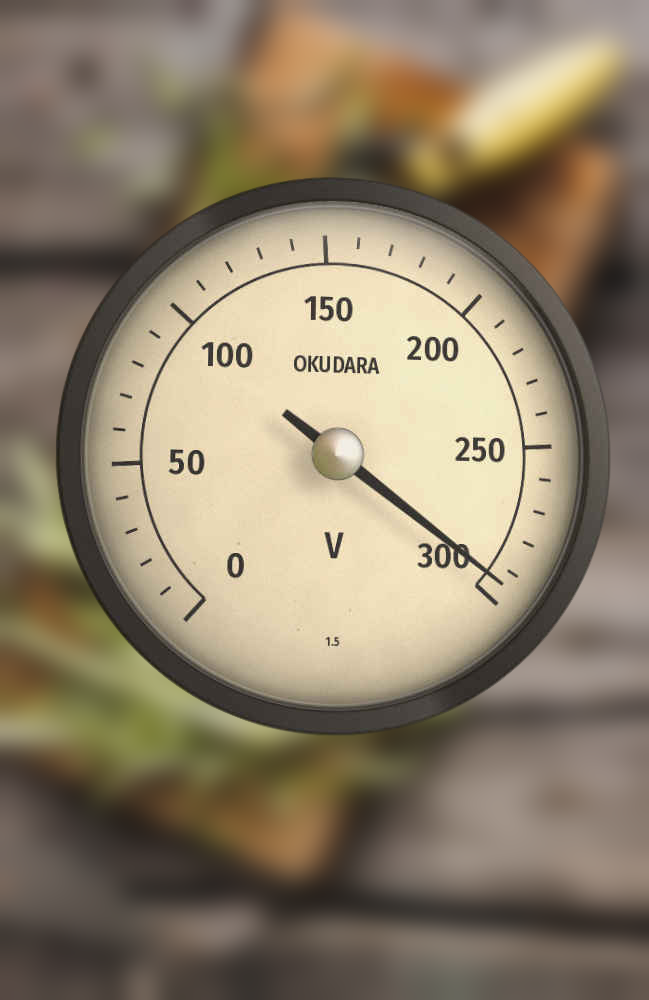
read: 295 V
